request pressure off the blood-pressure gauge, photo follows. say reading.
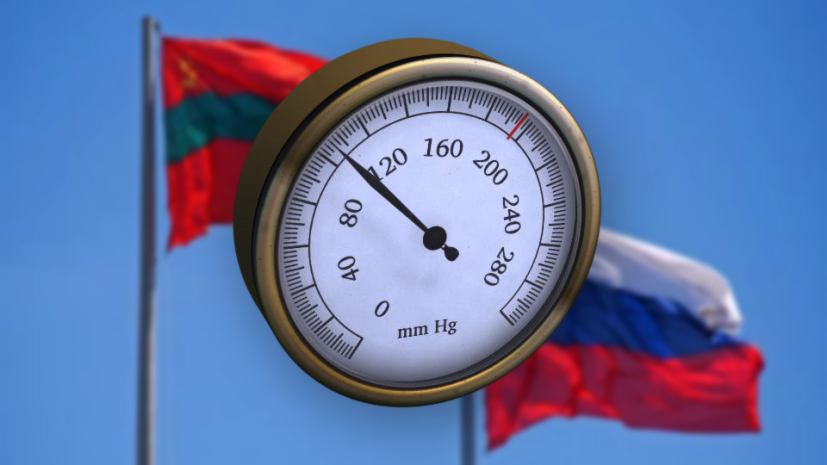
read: 106 mmHg
